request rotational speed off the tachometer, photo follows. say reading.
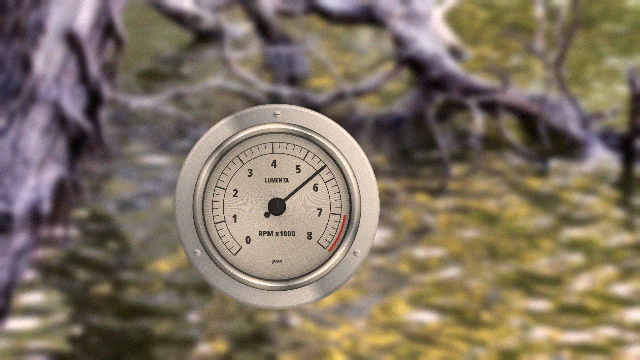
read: 5600 rpm
